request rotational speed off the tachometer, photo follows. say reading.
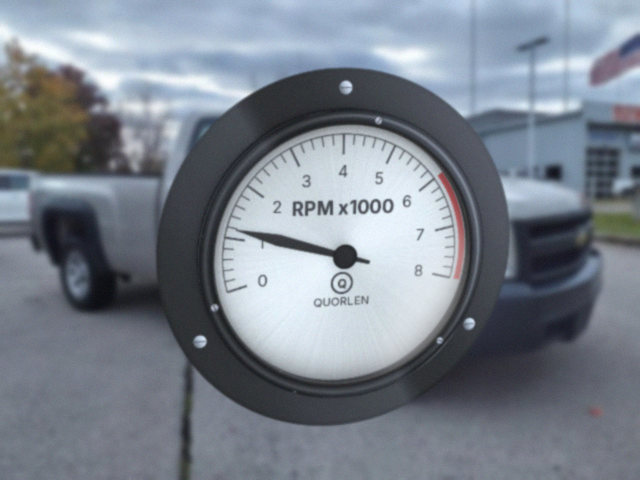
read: 1200 rpm
